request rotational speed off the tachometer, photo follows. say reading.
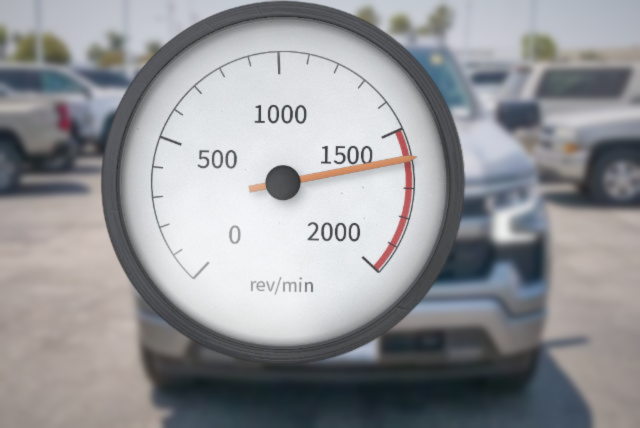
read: 1600 rpm
